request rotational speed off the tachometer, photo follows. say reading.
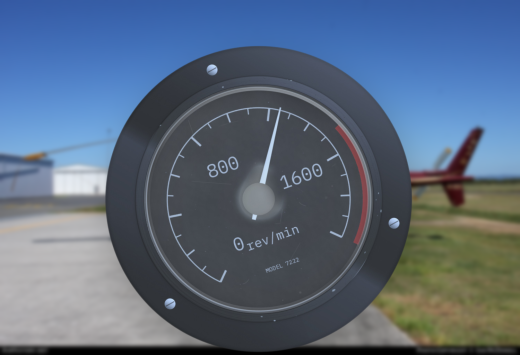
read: 1250 rpm
